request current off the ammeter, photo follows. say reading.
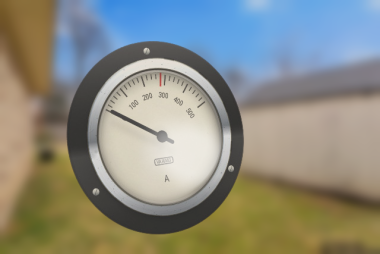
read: 0 A
